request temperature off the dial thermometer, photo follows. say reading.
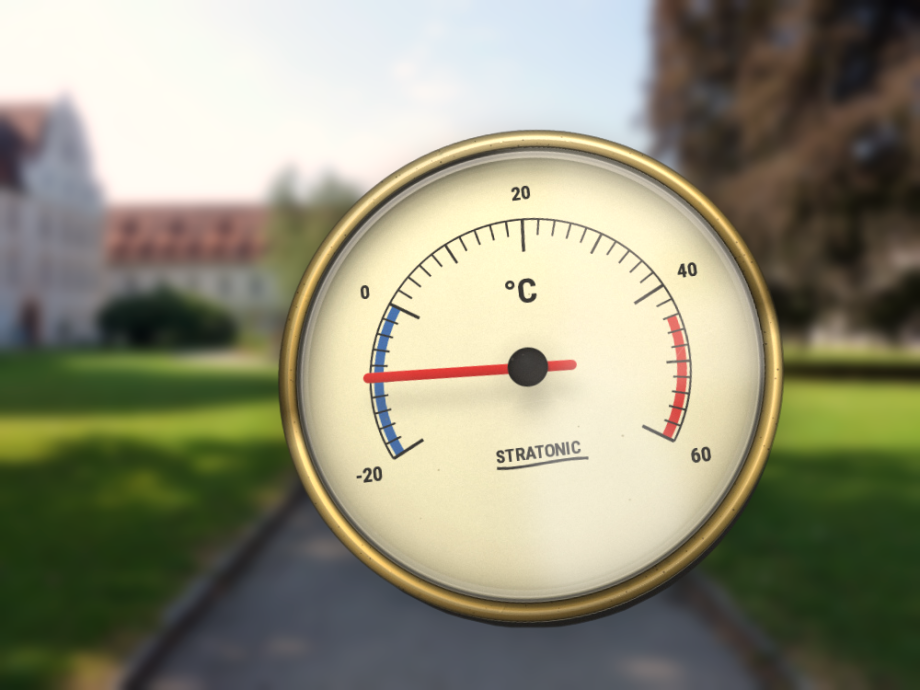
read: -10 °C
